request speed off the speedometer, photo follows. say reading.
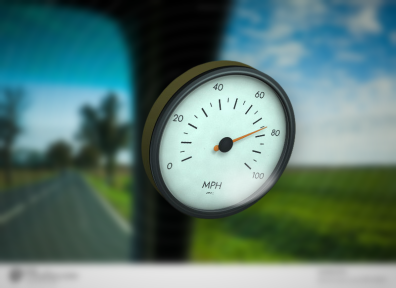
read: 75 mph
